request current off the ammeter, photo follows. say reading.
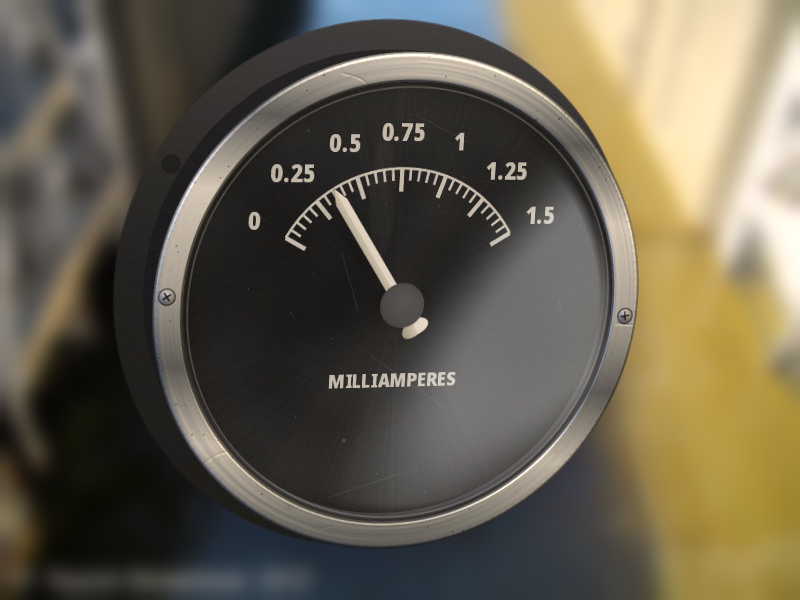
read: 0.35 mA
